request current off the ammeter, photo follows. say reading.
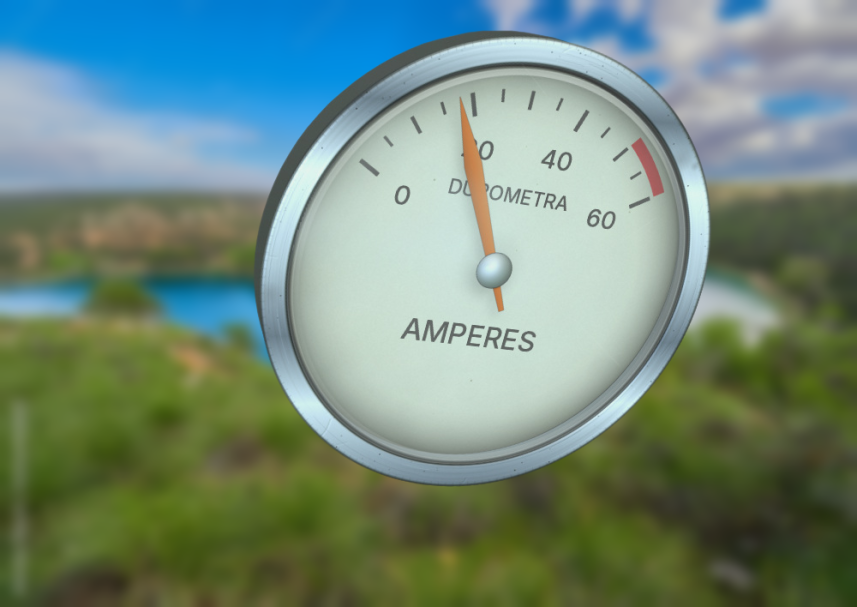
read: 17.5 A
